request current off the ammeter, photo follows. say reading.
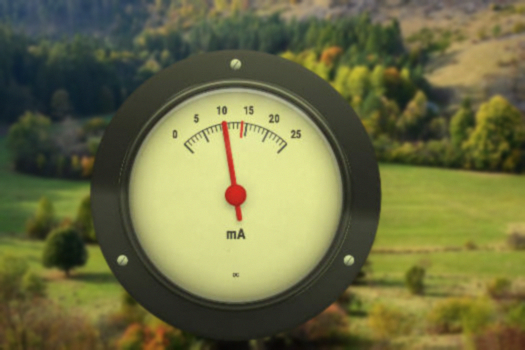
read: 10 mA
